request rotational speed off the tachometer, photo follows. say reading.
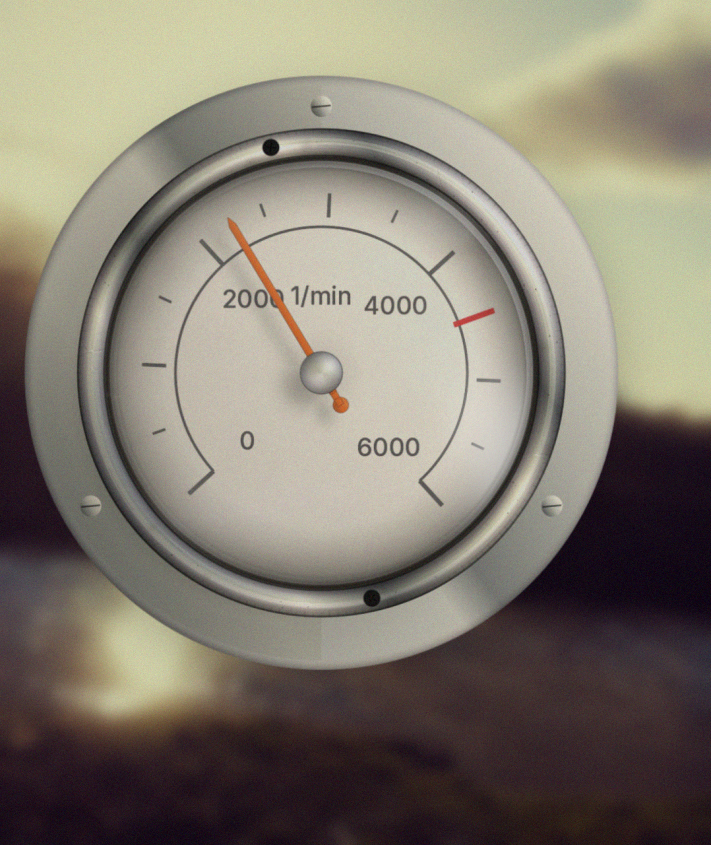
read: 2250 rpm
